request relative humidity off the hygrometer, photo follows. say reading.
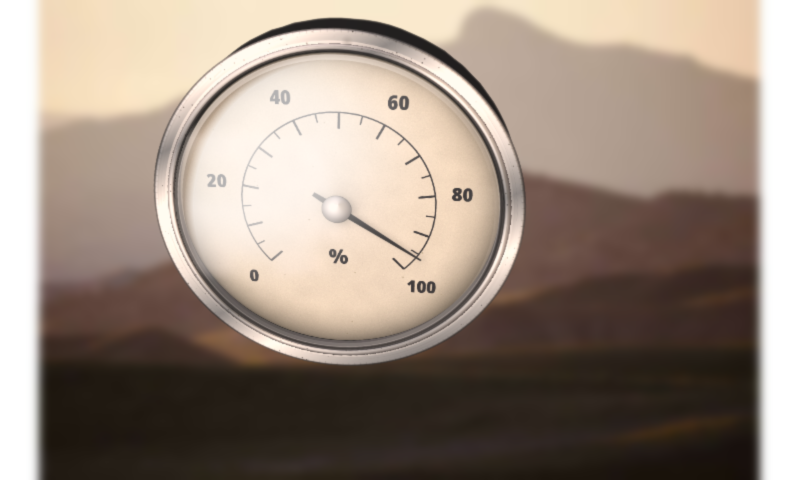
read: 95 %
